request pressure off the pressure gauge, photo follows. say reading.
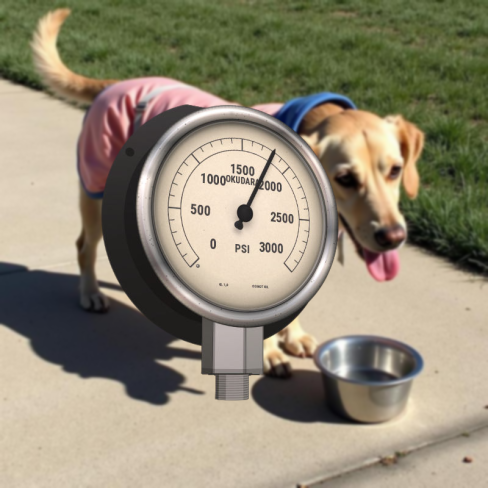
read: 1800 psi
